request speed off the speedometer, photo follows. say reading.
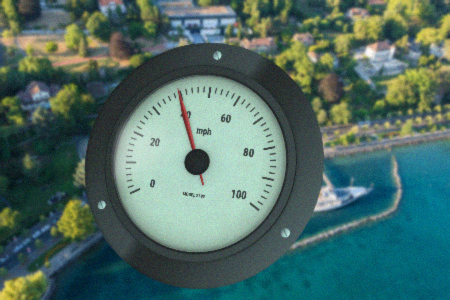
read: 40 mph
